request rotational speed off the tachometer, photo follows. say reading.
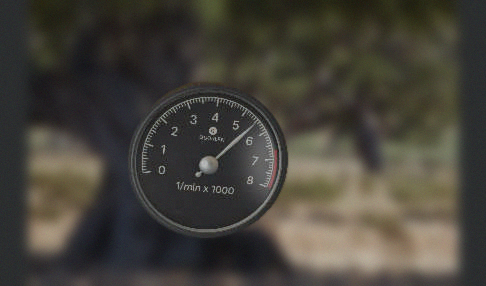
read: 5500 rpm
